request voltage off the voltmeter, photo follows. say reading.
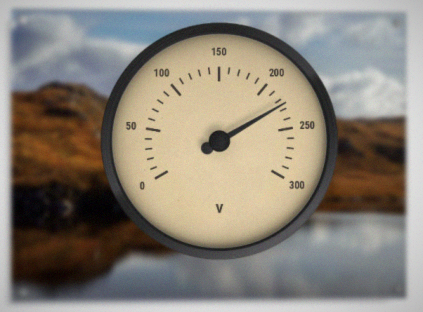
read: 225 V
